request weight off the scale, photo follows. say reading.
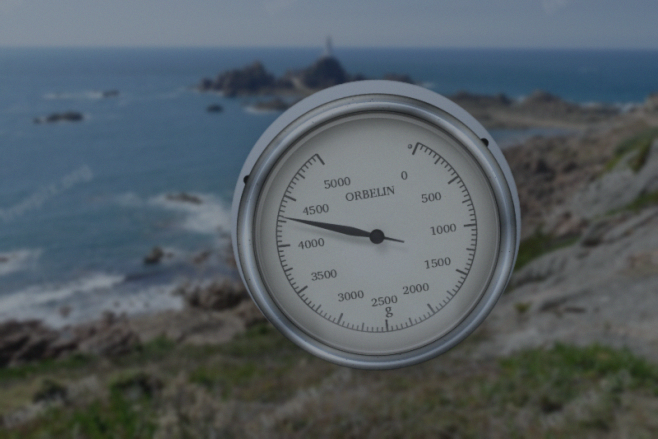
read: 4300 g
